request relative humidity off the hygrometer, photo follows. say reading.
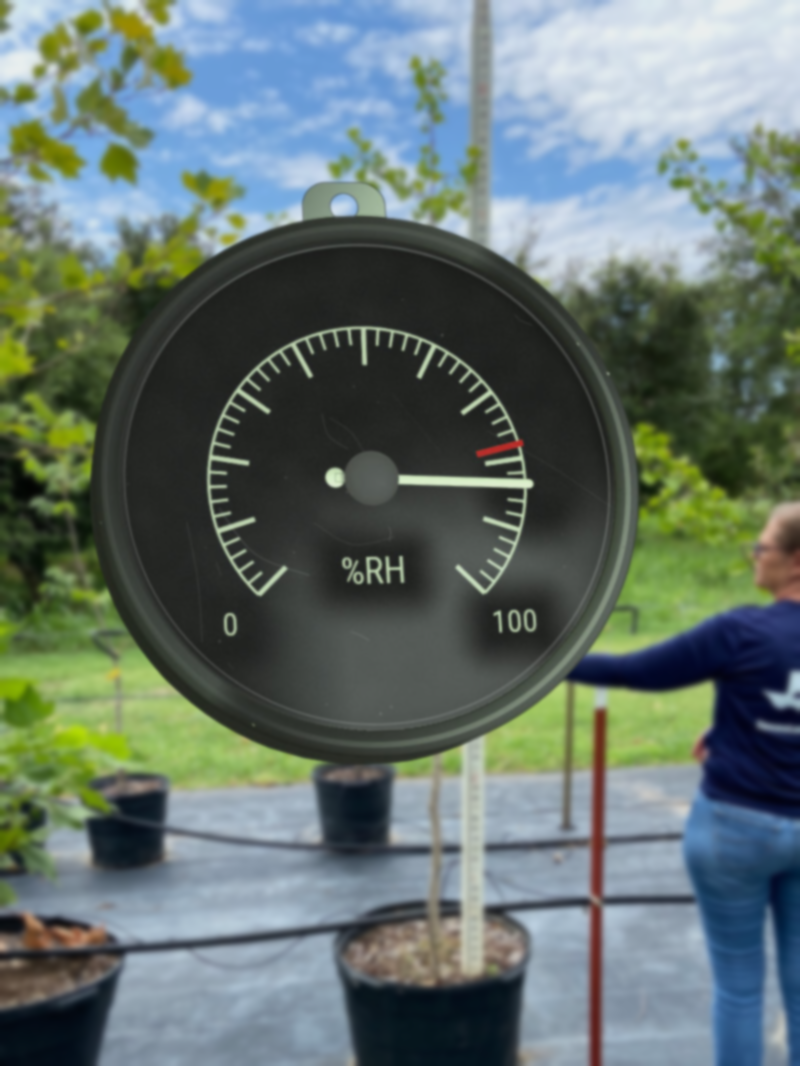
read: 84 %
